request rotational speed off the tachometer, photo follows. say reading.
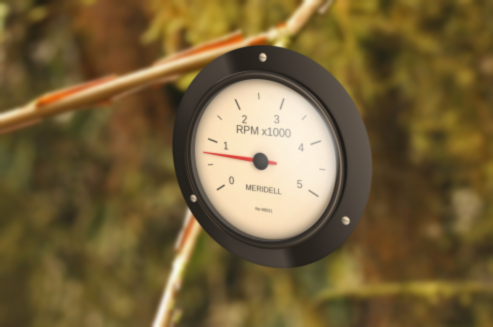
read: 750 rpm
